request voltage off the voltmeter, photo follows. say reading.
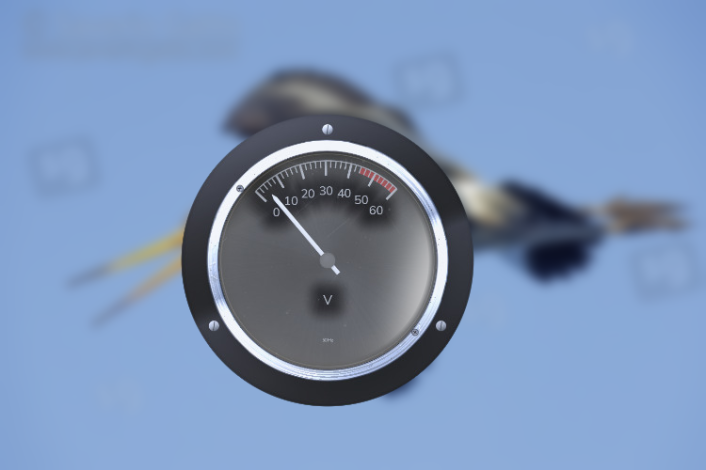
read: 4 V
